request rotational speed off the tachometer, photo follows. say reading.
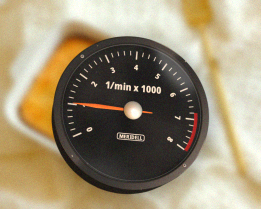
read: 1000 rpm
